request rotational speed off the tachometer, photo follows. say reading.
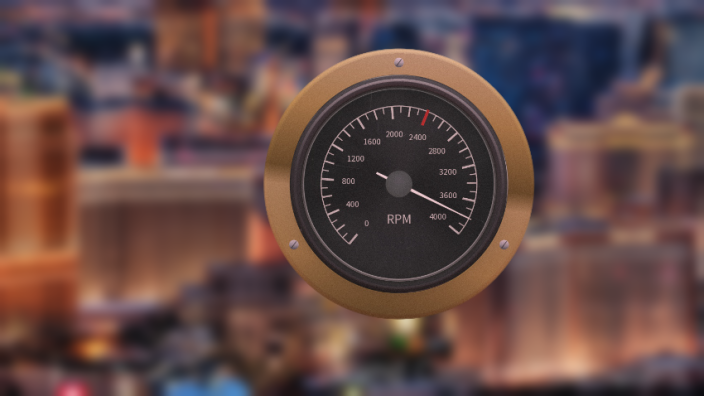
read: 3800 rpm
